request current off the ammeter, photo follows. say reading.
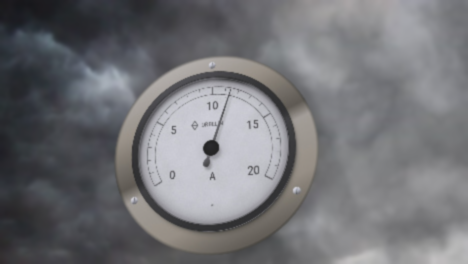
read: 11.5 A
